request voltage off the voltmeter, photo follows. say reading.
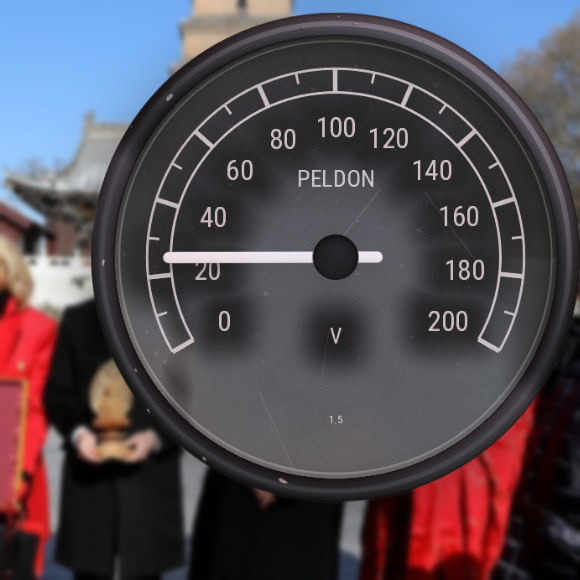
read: 25 V
